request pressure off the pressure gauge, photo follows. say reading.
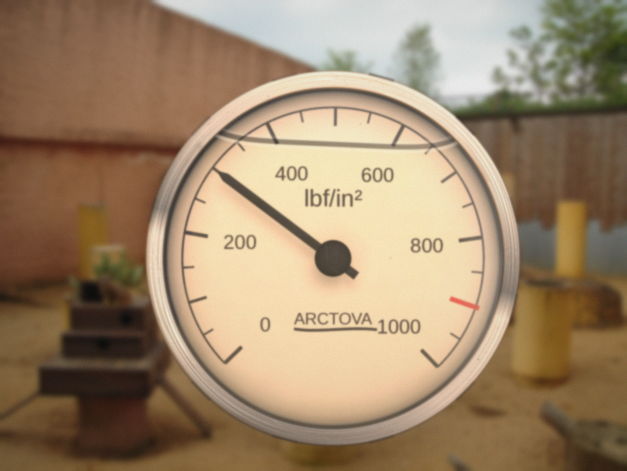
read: 300 psi
